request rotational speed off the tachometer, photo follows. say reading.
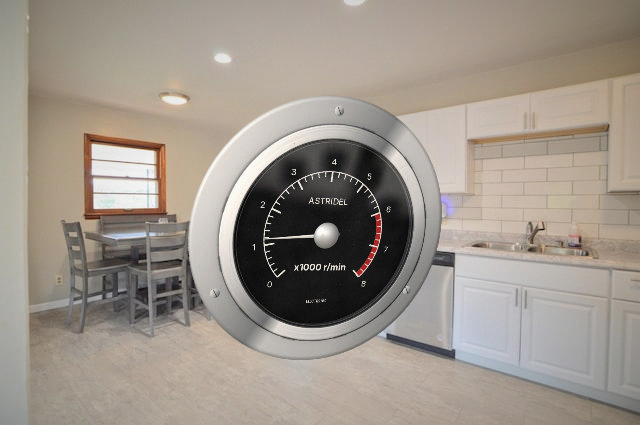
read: 1200 rpm
